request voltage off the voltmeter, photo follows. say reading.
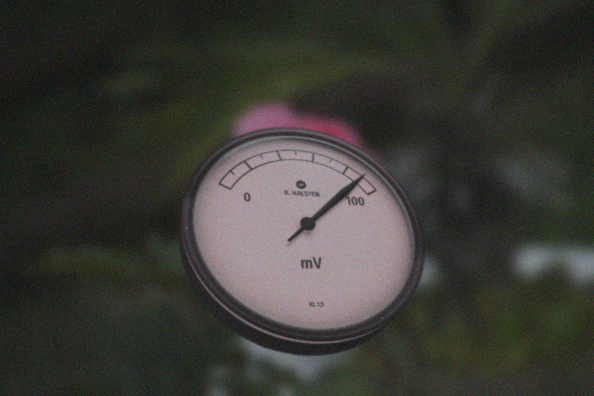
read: 90 mV
